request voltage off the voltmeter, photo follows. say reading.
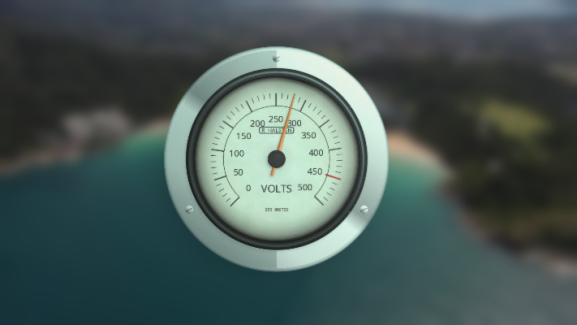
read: 280 V
